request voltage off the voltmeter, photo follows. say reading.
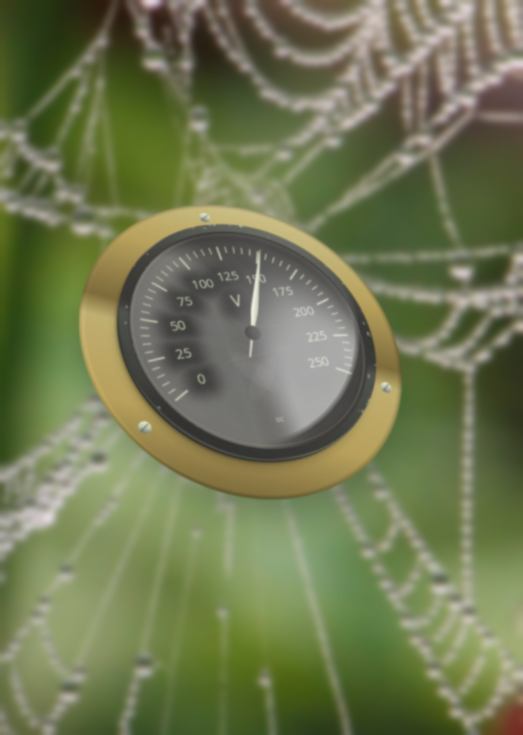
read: 150 V
